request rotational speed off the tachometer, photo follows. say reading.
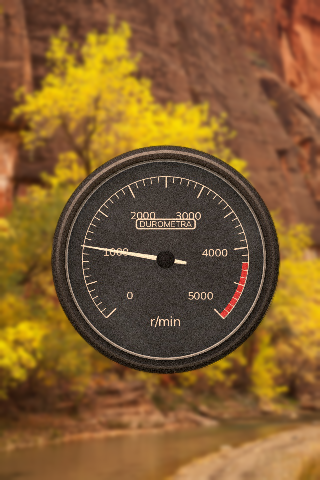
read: 1000 rpm
